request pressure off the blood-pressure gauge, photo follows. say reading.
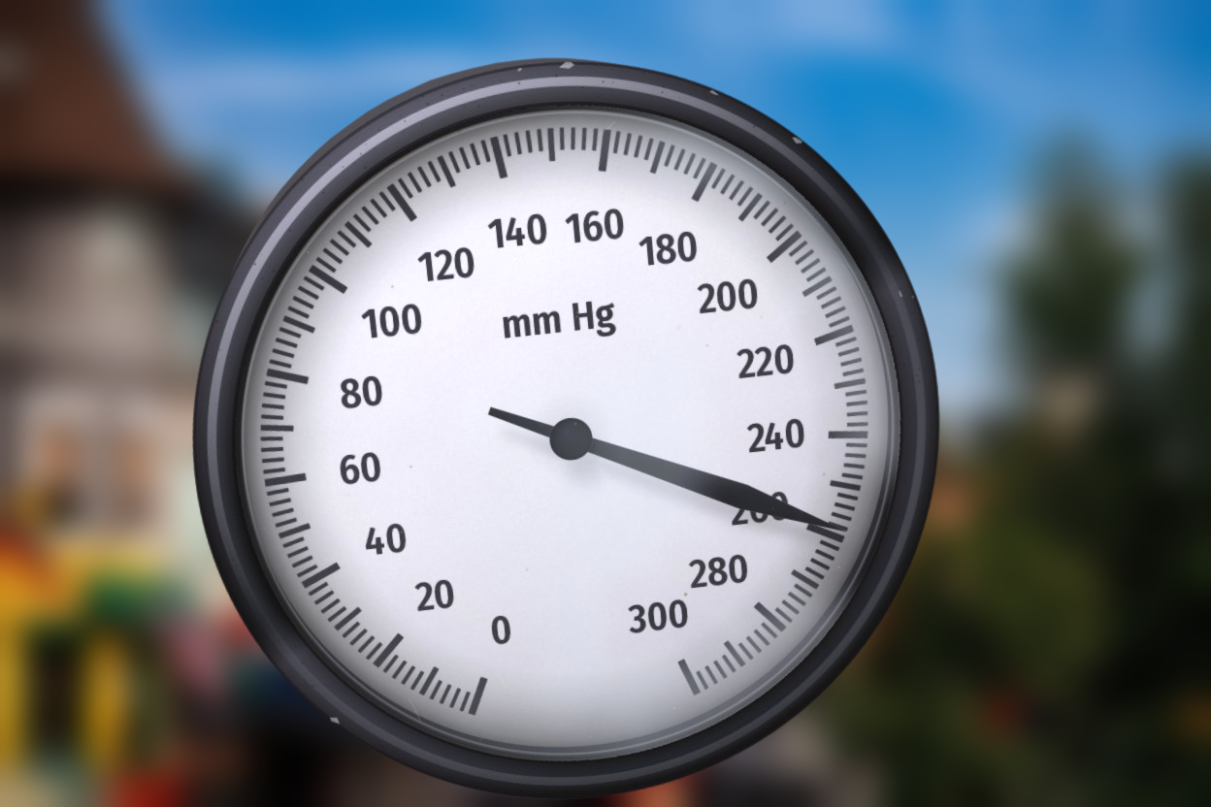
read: 258 mmHg
